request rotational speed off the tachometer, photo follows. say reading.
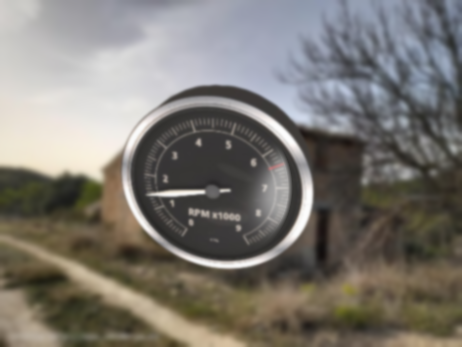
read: 1500 rpm
